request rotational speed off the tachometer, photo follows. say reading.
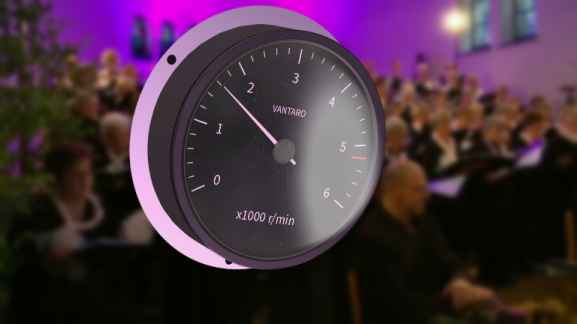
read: 1600 rpm
